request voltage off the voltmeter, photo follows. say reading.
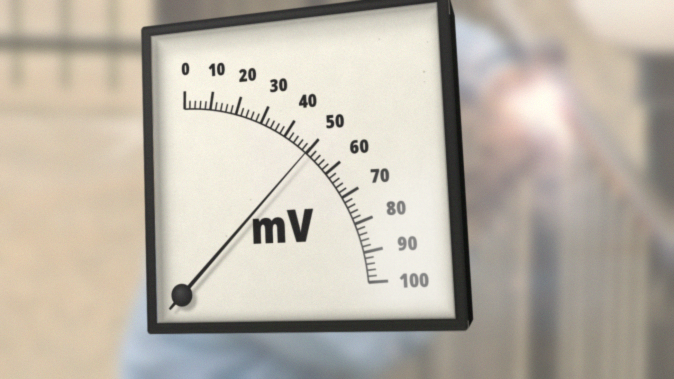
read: 50 mV
